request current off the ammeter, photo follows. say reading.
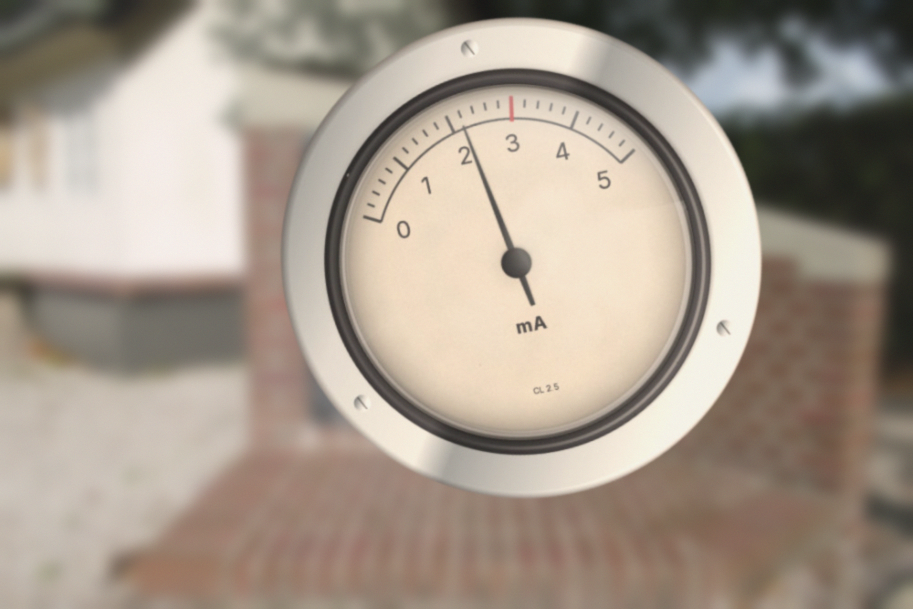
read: 2.2 mA
